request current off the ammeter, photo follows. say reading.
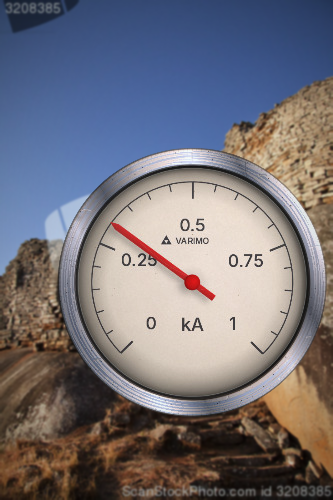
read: 0.3 kA
